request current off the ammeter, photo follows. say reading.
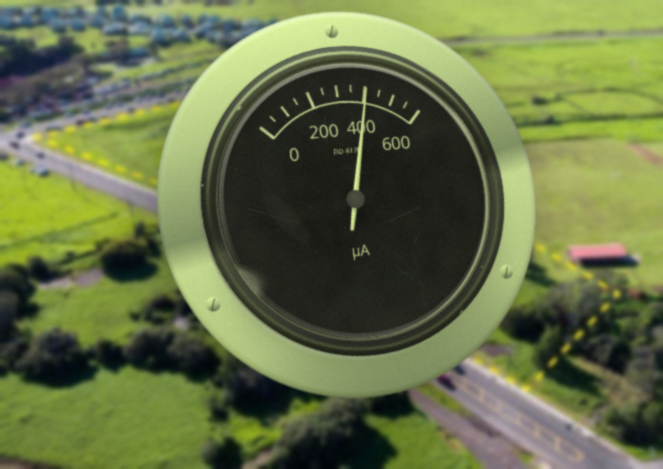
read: 400 µA
